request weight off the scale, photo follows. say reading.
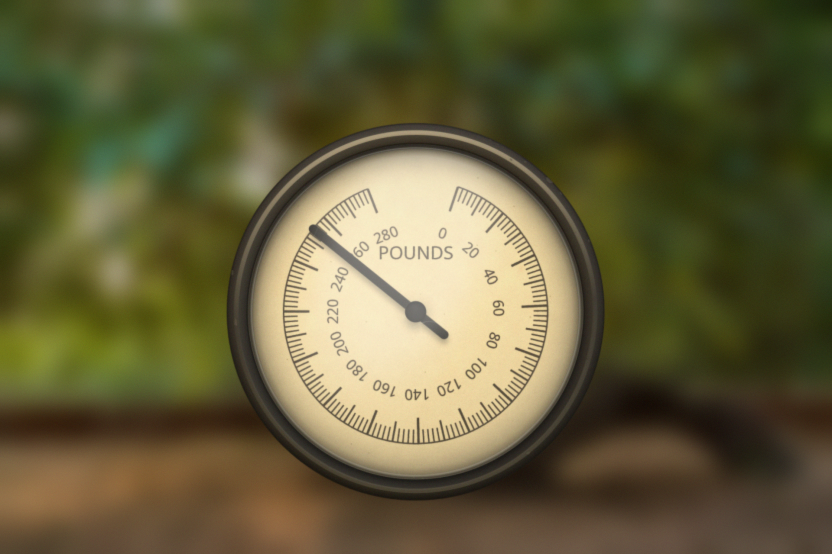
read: 254 lb
